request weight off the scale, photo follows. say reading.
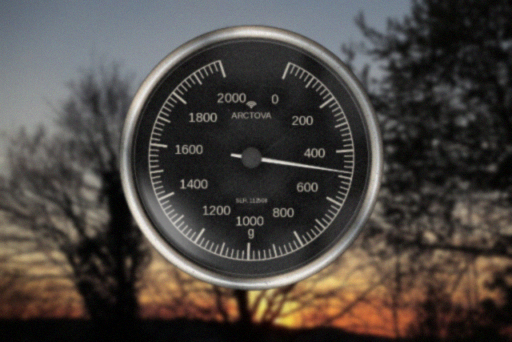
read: 480 g
